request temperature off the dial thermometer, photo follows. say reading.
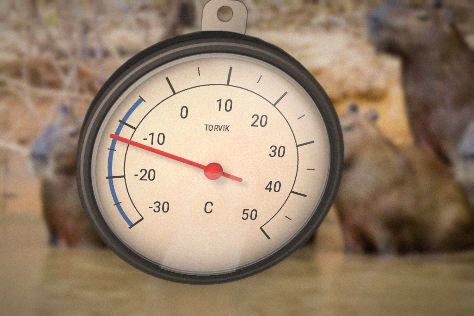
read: -12.5 °C
